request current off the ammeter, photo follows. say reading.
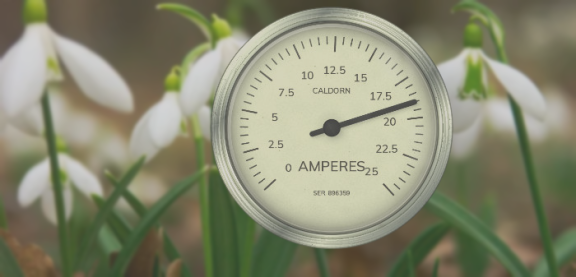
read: 19 A
